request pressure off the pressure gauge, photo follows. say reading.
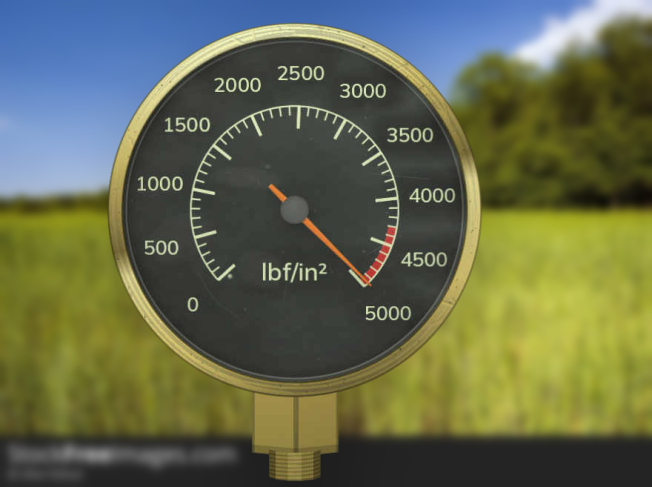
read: 4950 psi
